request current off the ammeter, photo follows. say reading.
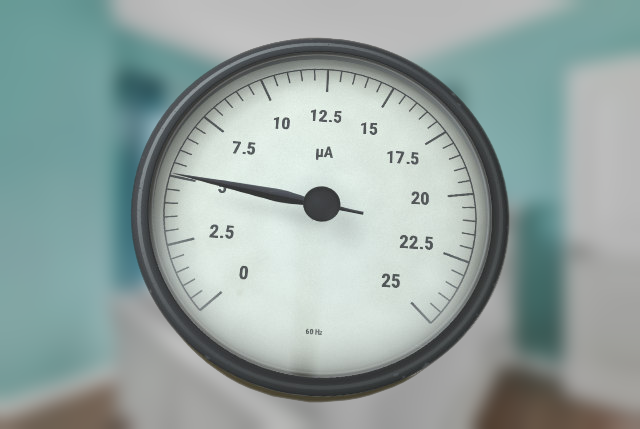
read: 5 µA
